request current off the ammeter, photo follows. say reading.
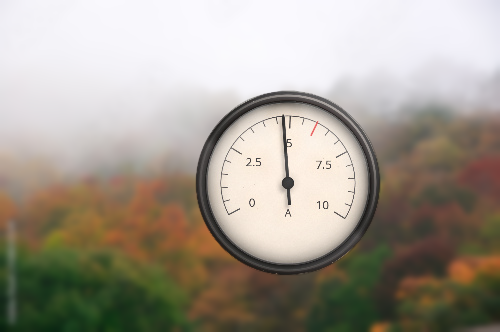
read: 4.75 A
